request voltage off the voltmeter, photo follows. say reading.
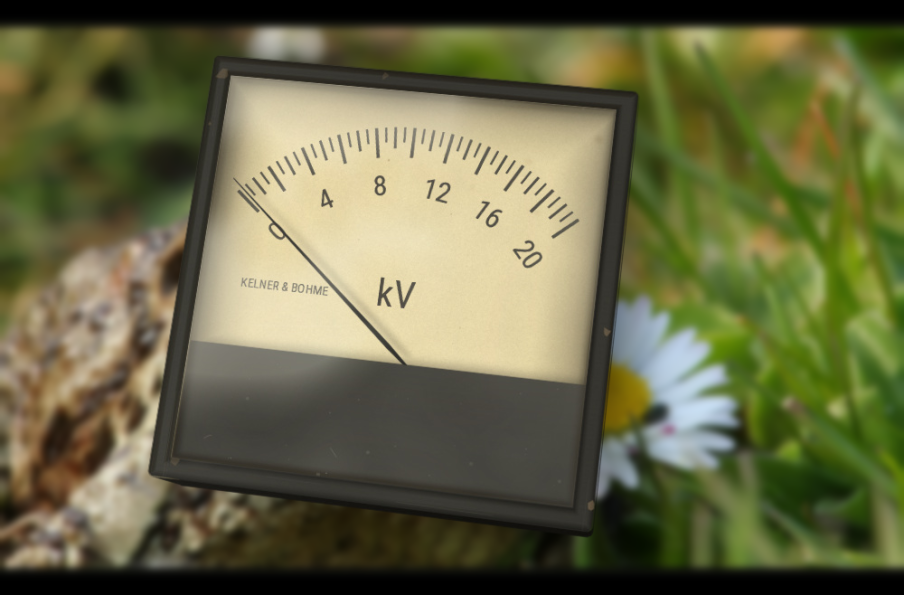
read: 0.25 kV
